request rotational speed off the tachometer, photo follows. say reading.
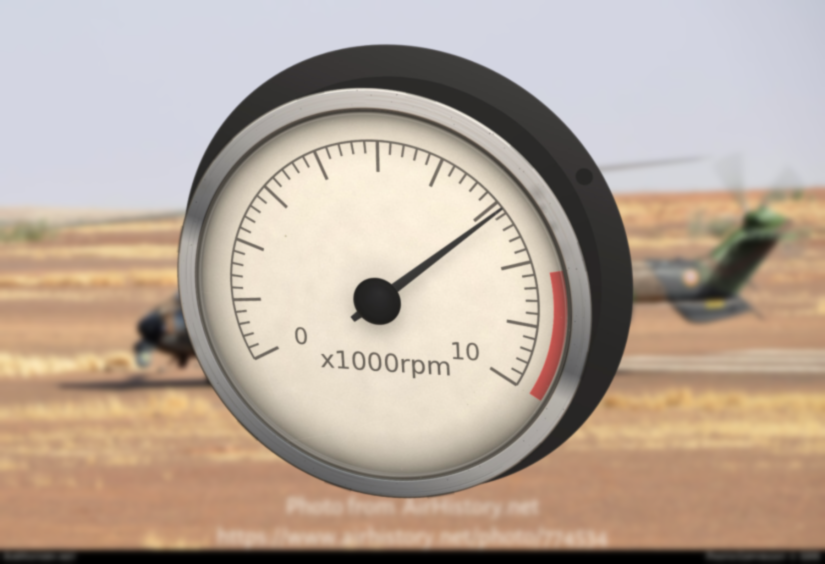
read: 7100 rpm
